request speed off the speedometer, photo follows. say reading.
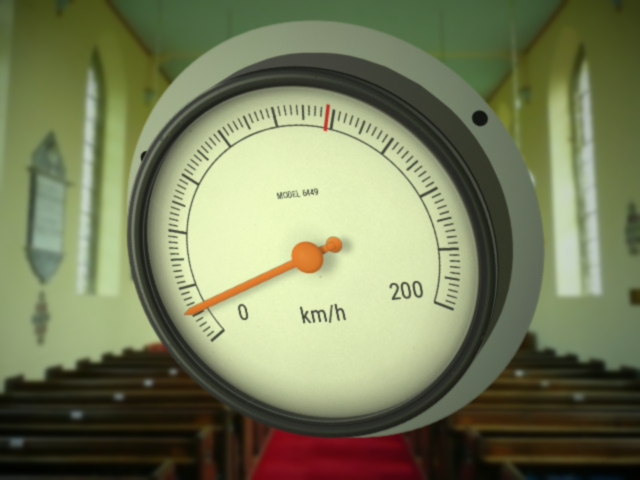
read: 12 km/h
